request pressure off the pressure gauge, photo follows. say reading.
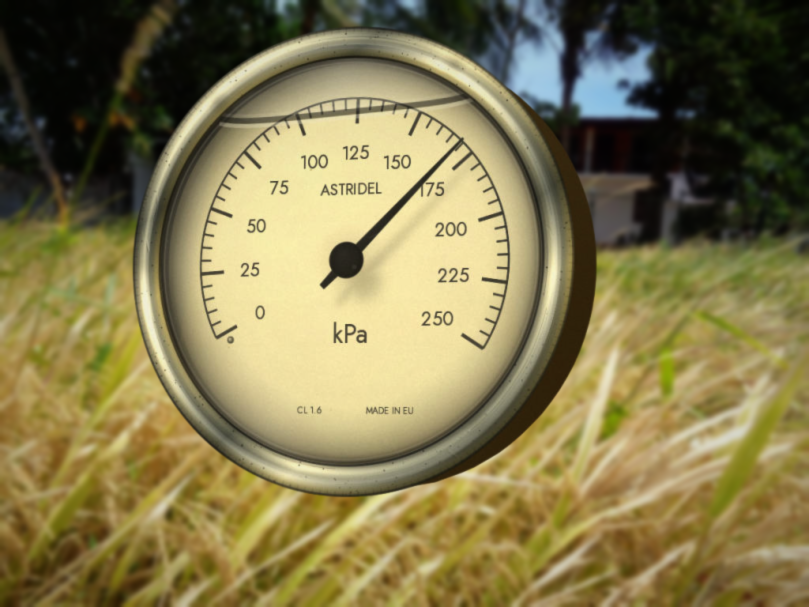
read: 170 kPa
